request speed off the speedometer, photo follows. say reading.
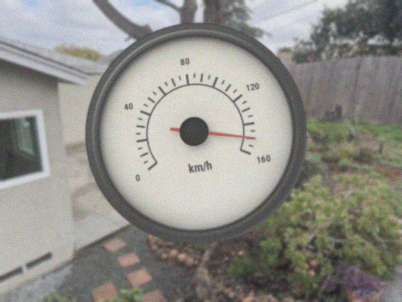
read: 150 km/h
